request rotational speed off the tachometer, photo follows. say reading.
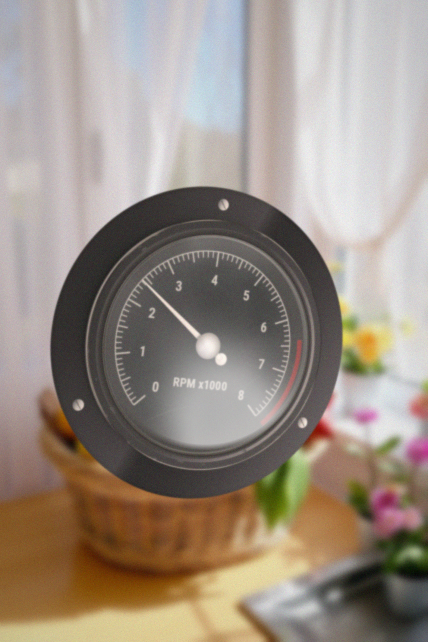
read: 2400 rpm
